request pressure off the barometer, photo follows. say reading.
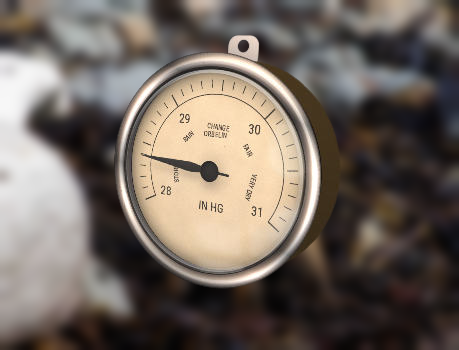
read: 28.4 inHg
